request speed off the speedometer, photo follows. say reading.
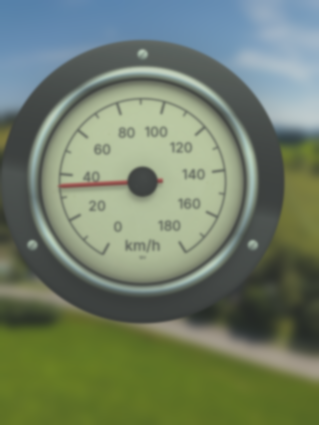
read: 35 km/h
